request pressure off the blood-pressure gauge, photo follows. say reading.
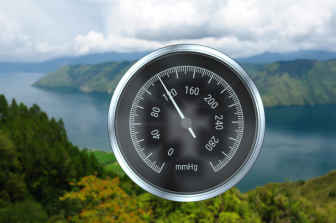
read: 120 mmHg
